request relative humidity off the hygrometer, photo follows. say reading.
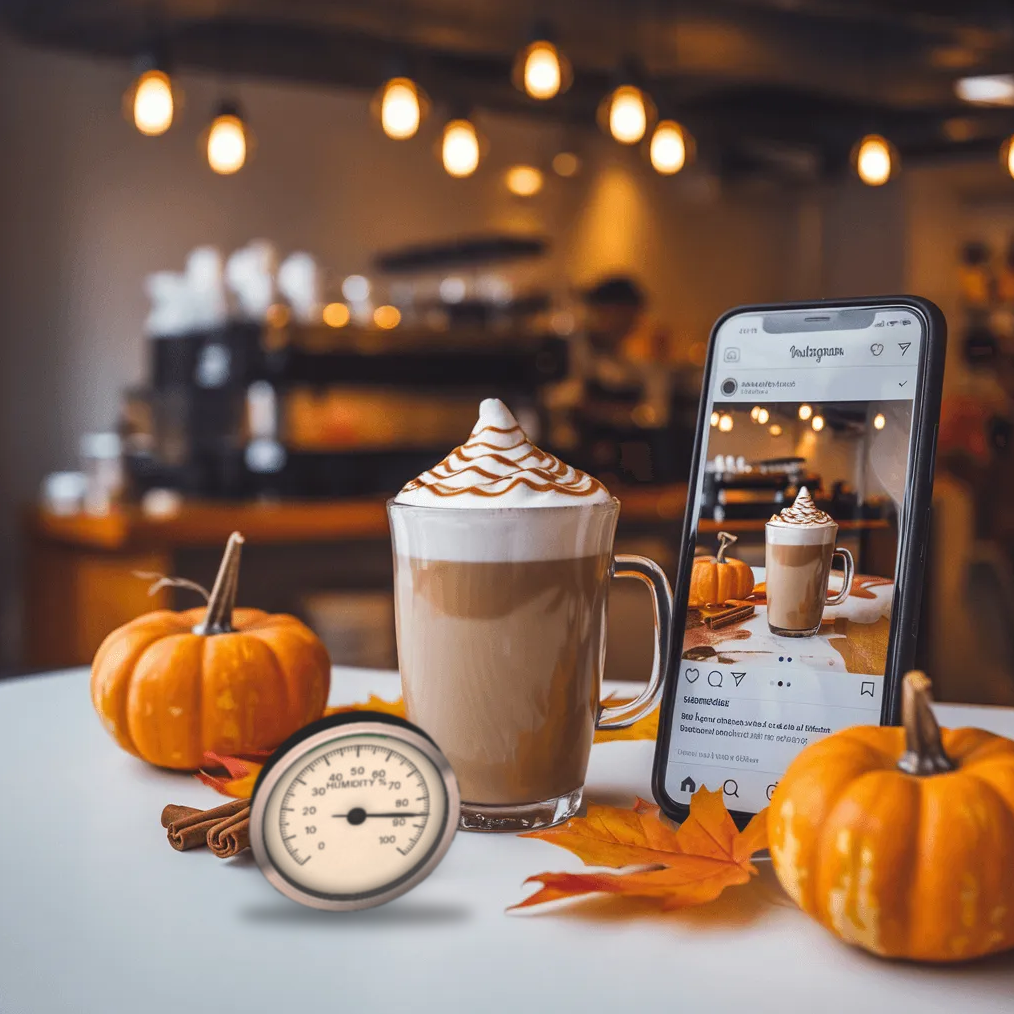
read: 85 %
